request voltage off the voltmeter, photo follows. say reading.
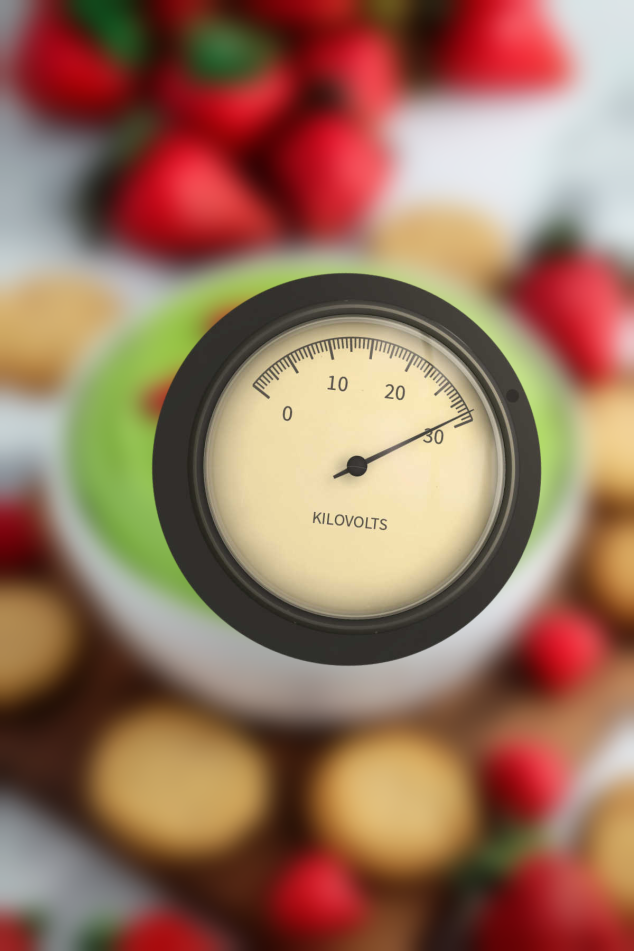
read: 29 kV
